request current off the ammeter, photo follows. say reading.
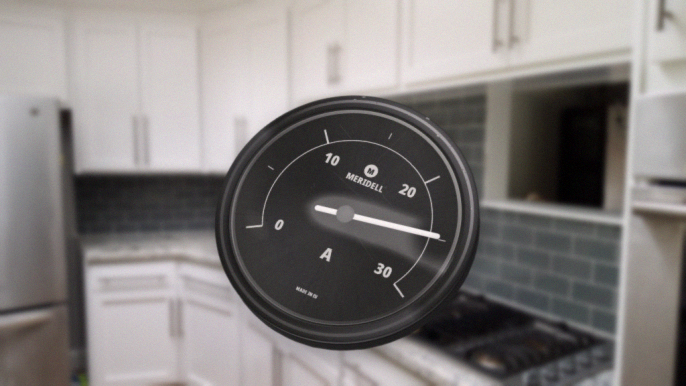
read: 25 A
